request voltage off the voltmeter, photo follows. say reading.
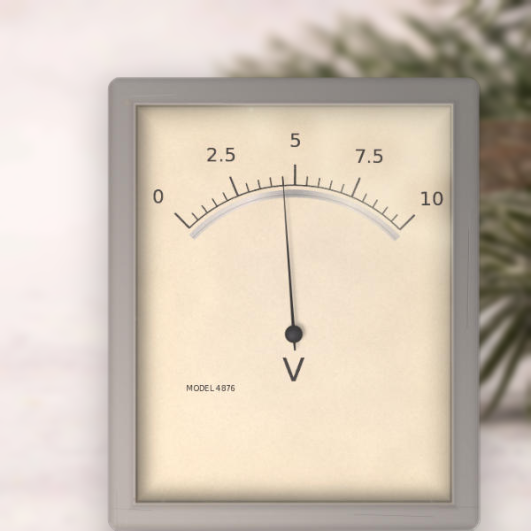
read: 4.5 V
